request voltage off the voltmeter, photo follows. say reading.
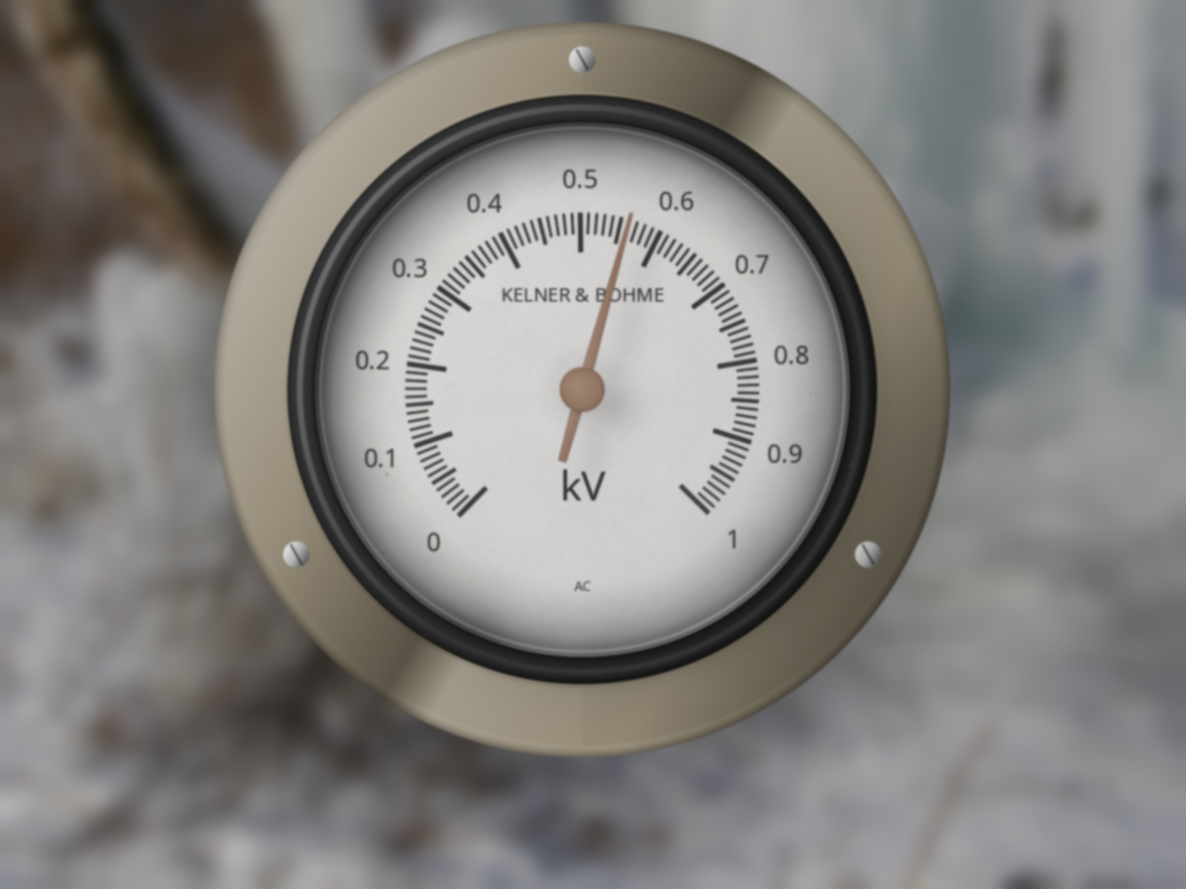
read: 0.56 kV
